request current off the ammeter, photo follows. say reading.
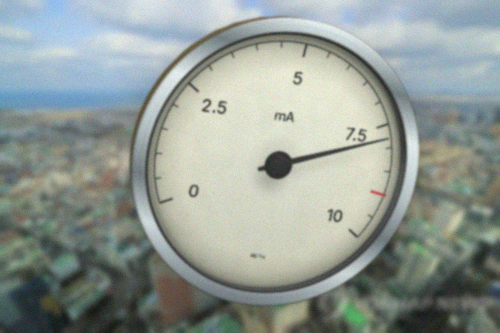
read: 7.75 mA
